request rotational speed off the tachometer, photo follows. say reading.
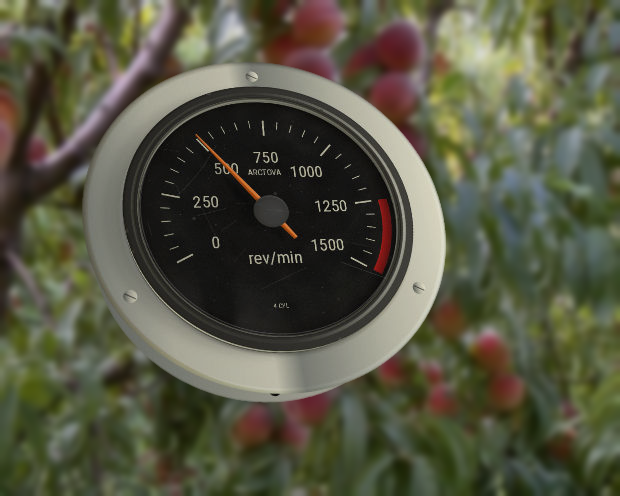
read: 500 rpm
